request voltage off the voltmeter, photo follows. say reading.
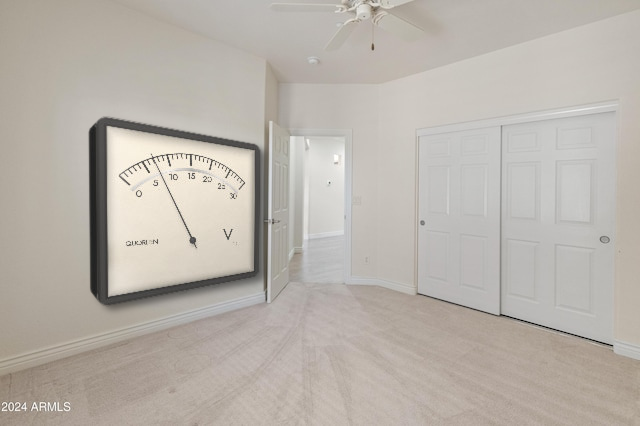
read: 7 V
